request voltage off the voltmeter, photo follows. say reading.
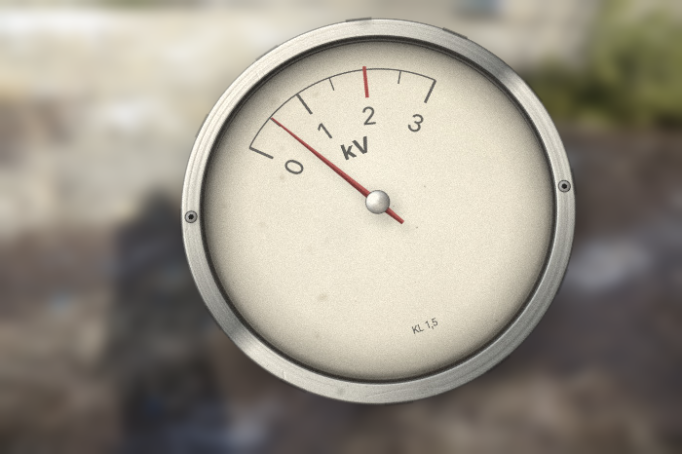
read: 0.5 kV
